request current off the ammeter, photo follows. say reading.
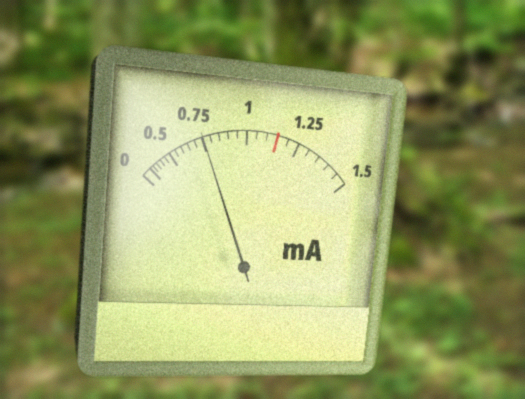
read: 0.75 mA
